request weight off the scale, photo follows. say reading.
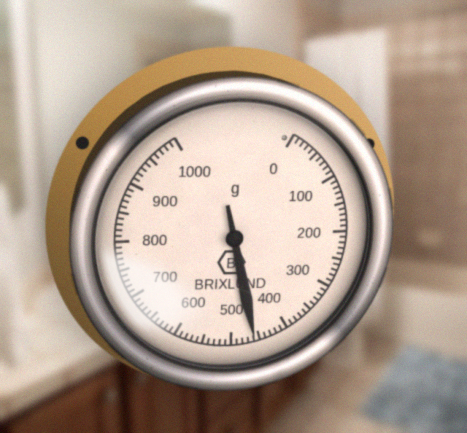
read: 460 g
